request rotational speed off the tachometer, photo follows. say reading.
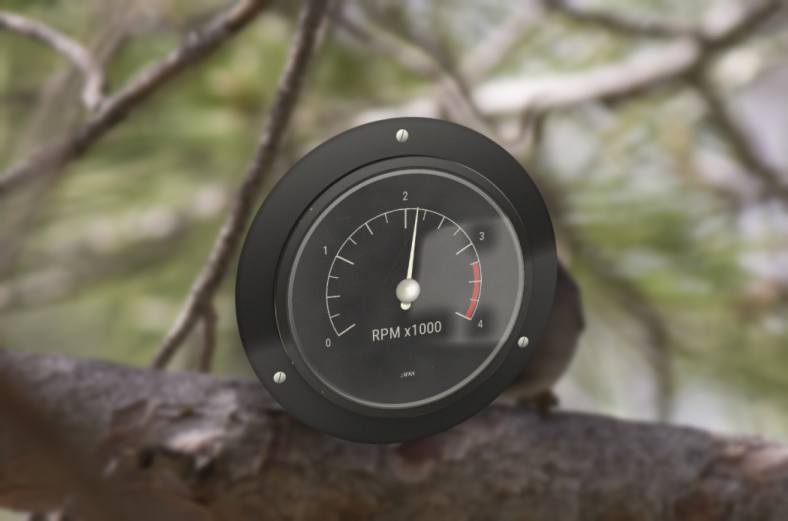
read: 2125 rpm
